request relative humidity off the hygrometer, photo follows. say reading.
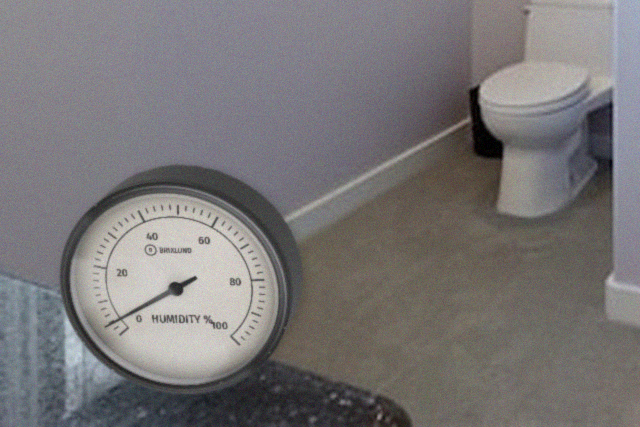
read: 4 %
